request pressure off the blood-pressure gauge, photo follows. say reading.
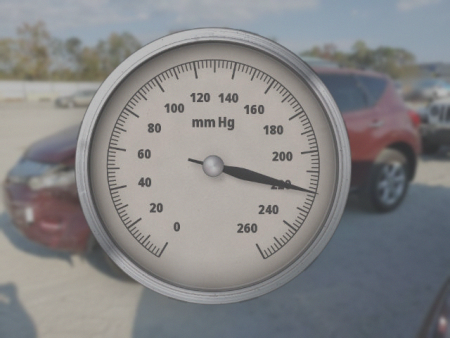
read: 220 mmHg
